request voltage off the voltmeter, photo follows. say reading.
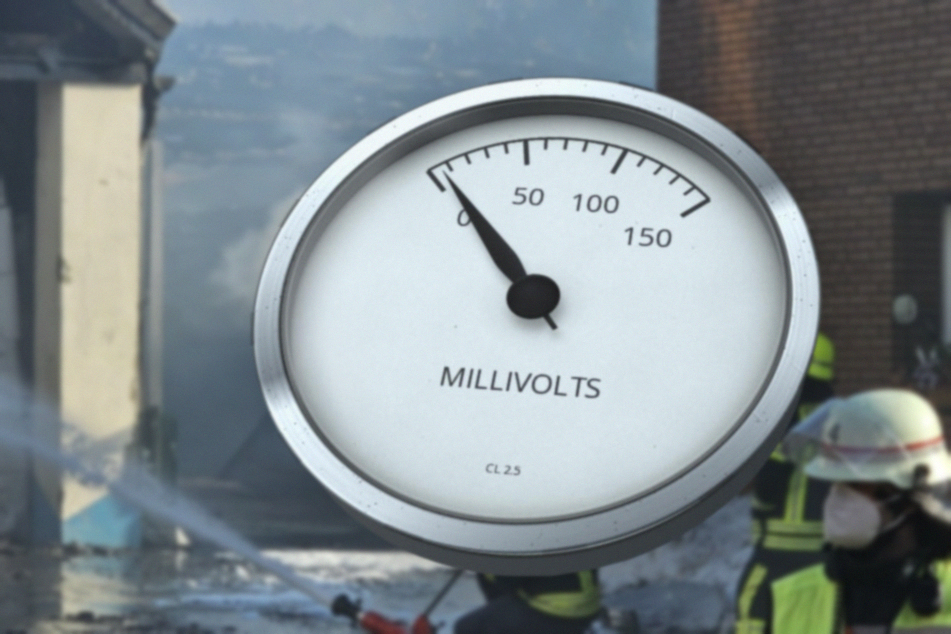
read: 5 mV
